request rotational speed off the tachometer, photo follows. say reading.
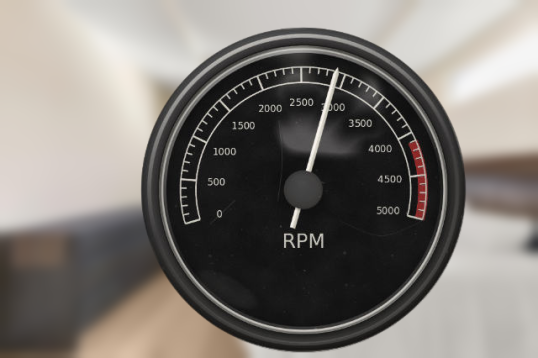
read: 2900 rpm
